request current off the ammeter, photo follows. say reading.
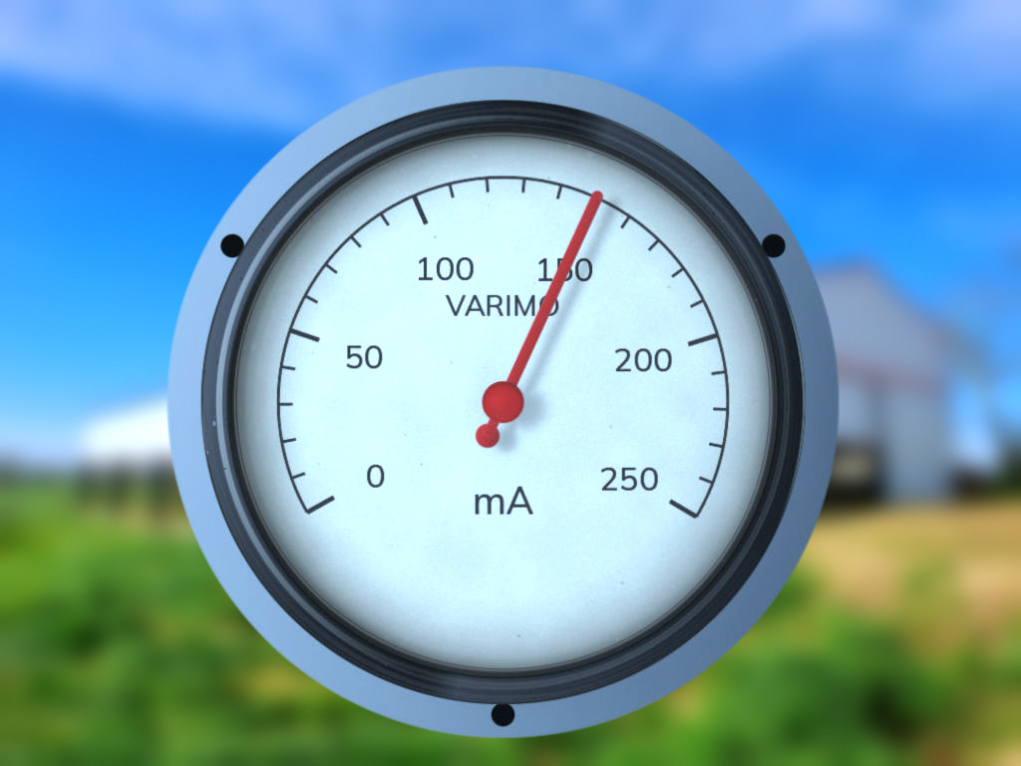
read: 150 mA
